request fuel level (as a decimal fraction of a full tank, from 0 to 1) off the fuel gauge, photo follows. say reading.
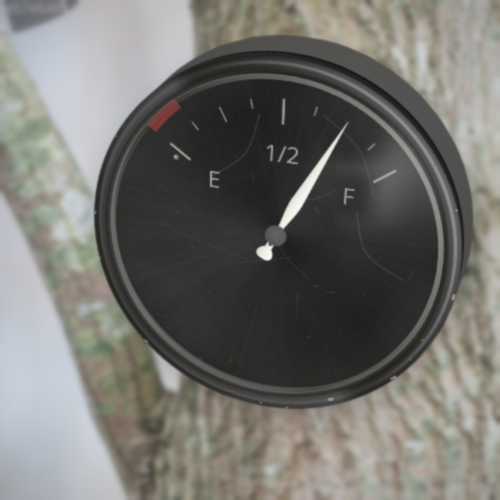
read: 0.75
